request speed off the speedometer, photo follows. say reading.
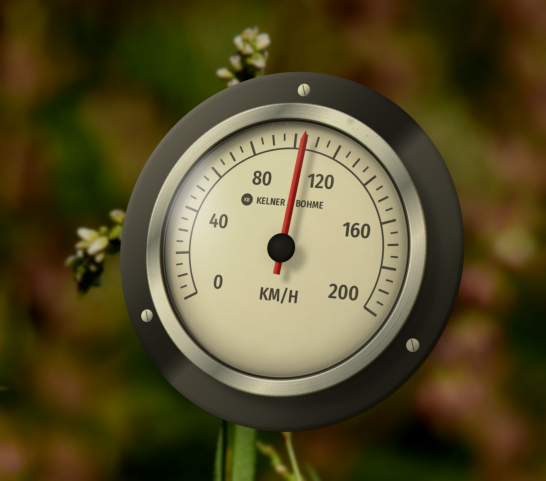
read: 105 km/h
